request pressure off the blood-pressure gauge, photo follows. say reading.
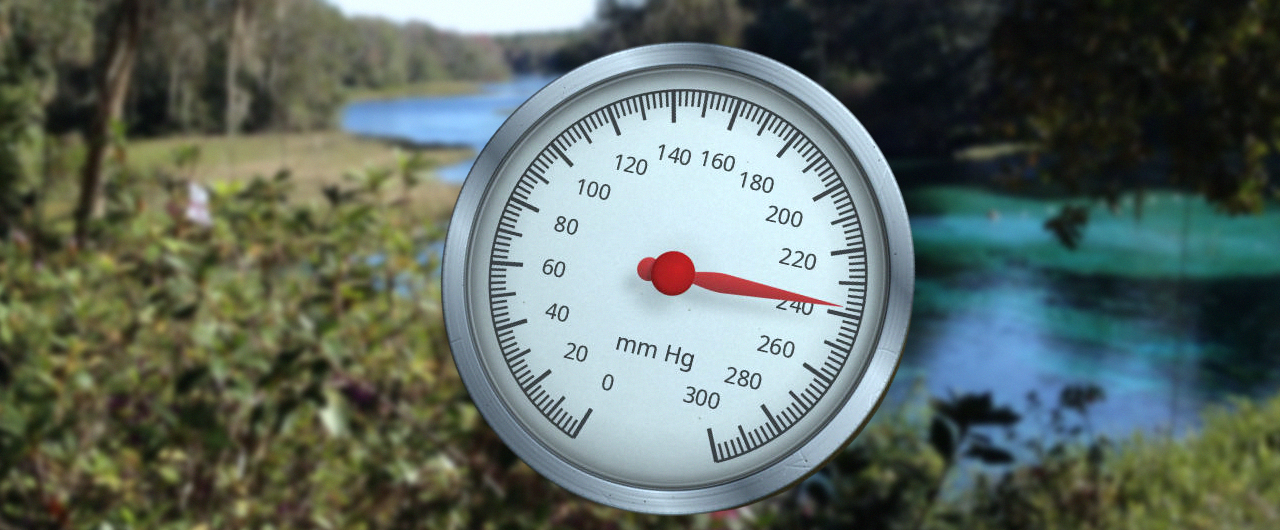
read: 238 mmHg
